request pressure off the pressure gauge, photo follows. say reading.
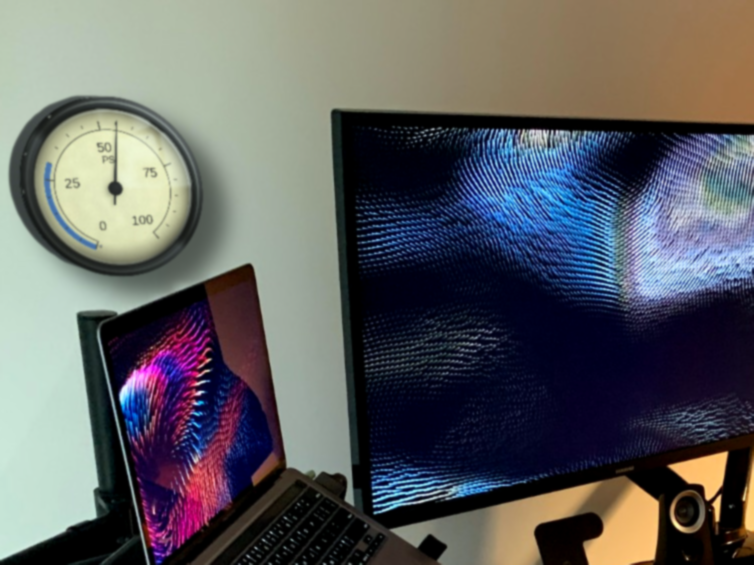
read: 55 psi
